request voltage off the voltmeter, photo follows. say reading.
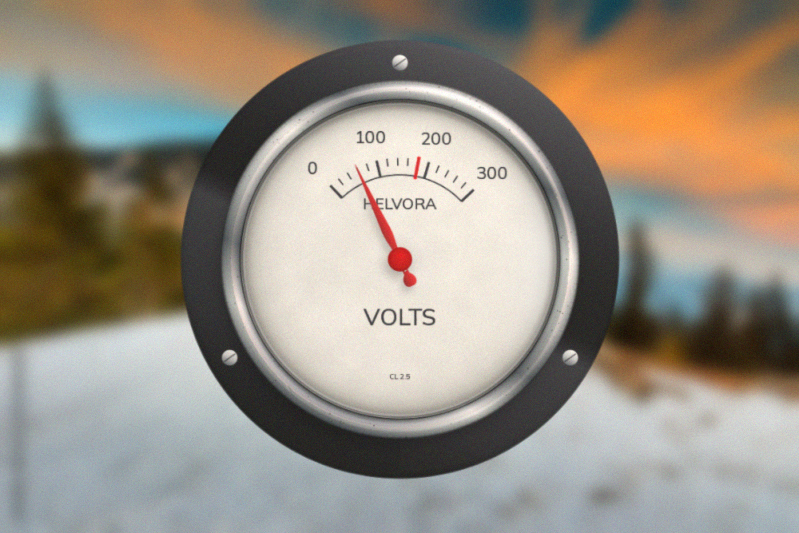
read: 60 V
